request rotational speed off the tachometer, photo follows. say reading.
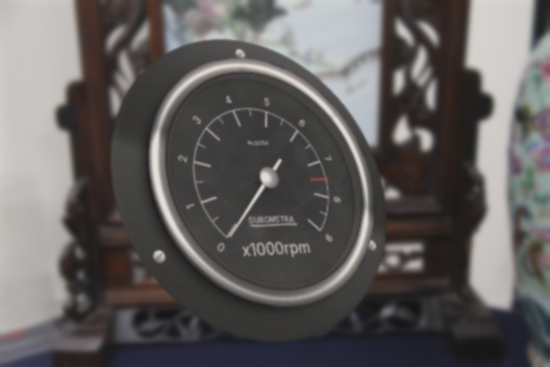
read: 0 rpm
